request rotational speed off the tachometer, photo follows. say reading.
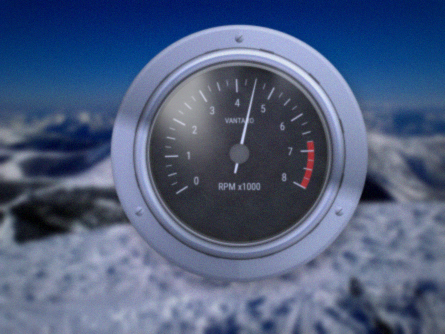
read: 4500 rpm
